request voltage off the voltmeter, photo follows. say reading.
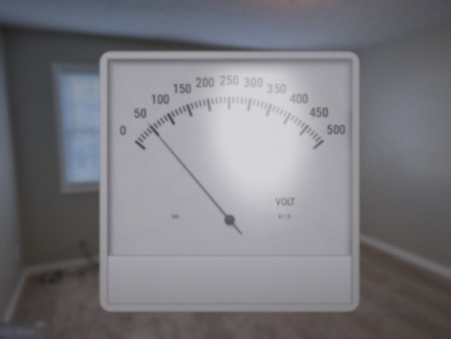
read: 50 V
